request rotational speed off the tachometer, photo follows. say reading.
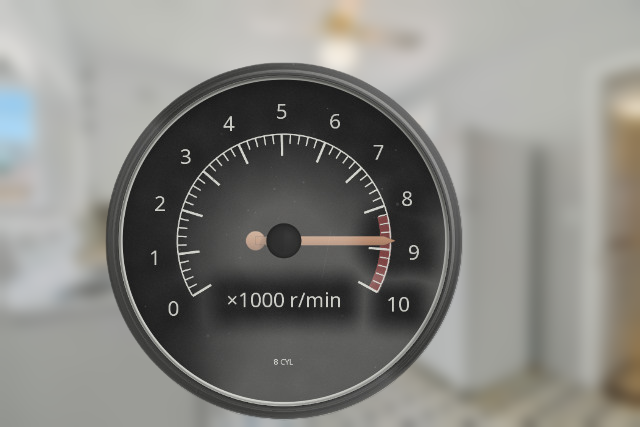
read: 8800 rpm
